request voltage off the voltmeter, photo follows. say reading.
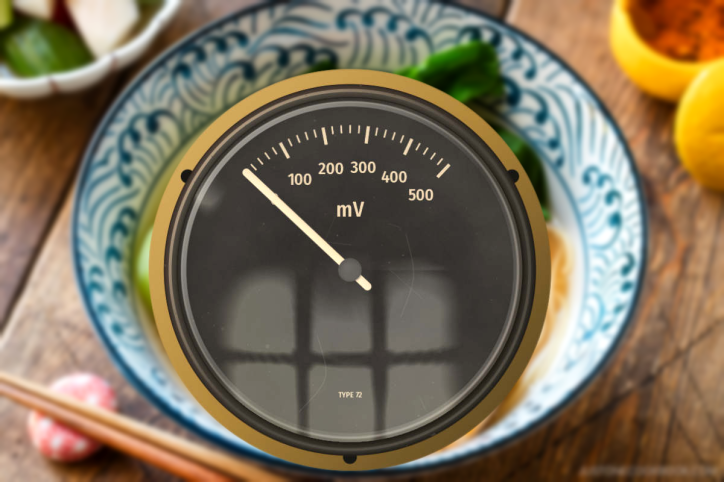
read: 0 mV
